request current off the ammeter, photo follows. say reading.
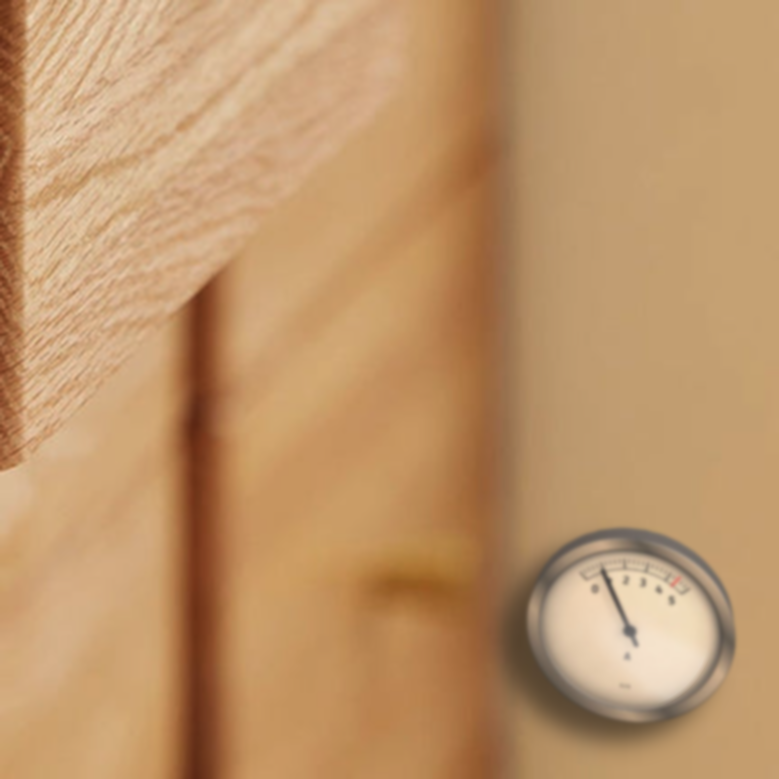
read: 1 A
